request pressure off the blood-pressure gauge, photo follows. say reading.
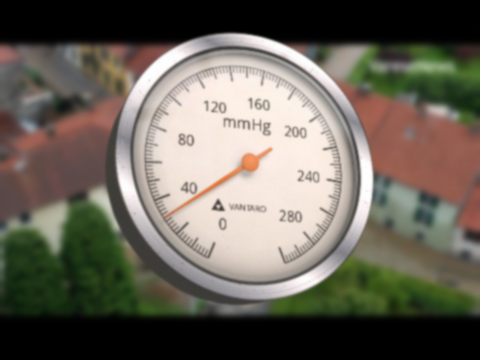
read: 30 mmHg
